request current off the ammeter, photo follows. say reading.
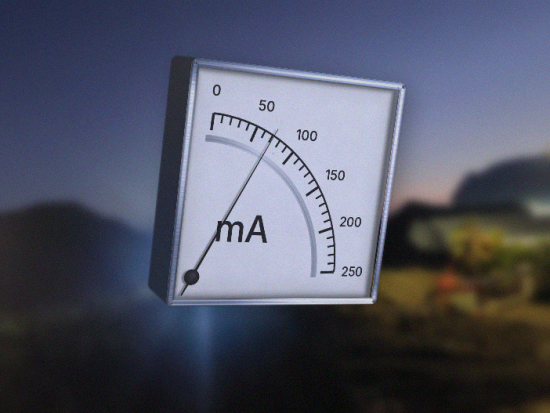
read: 70 mA
